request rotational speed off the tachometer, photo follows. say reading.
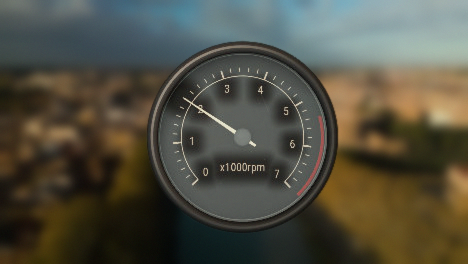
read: 2000 rpm
